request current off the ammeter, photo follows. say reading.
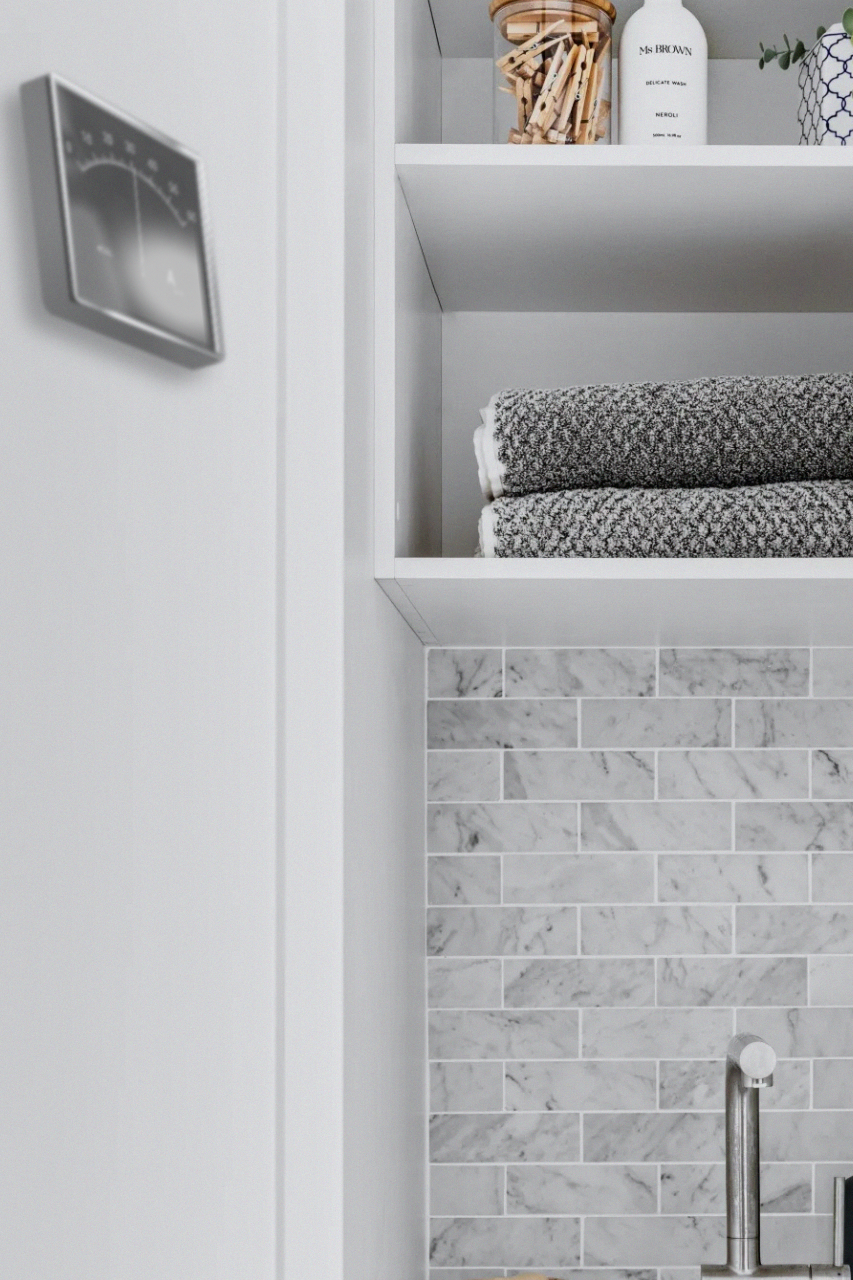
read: 30 A
